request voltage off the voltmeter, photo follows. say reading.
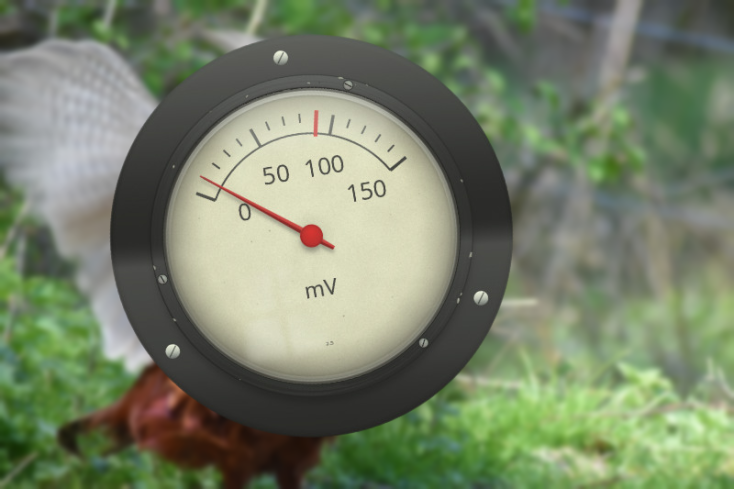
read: 10 mV
